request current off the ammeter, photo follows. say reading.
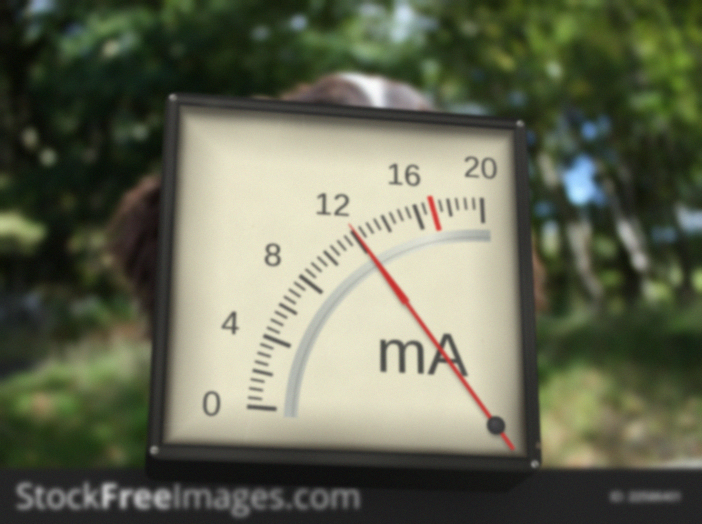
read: 12 mA
